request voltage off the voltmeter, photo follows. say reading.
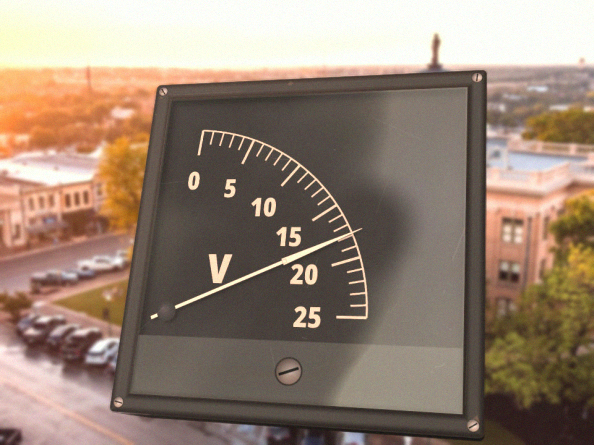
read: 18 V
